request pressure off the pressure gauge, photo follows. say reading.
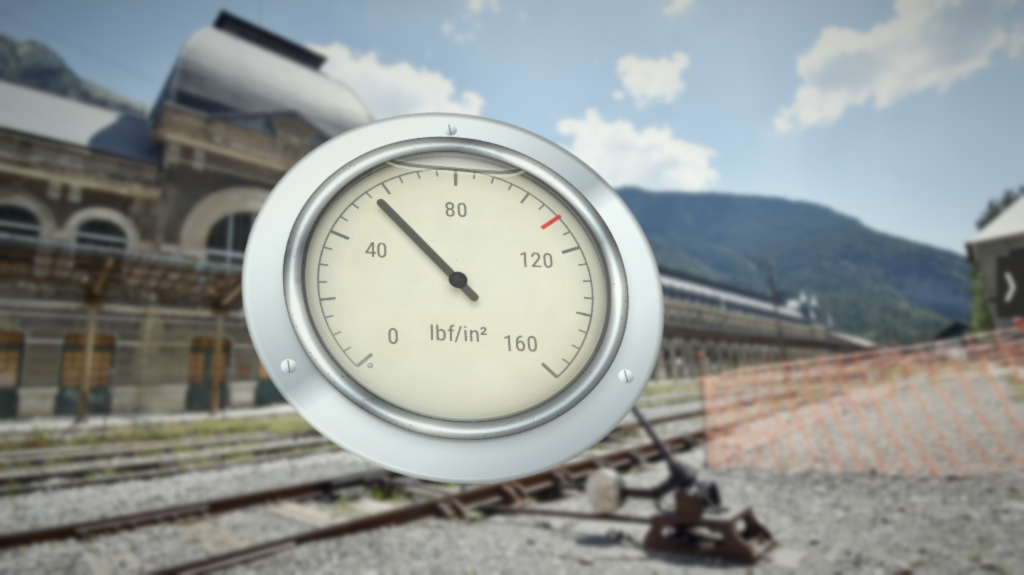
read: 55 psi
